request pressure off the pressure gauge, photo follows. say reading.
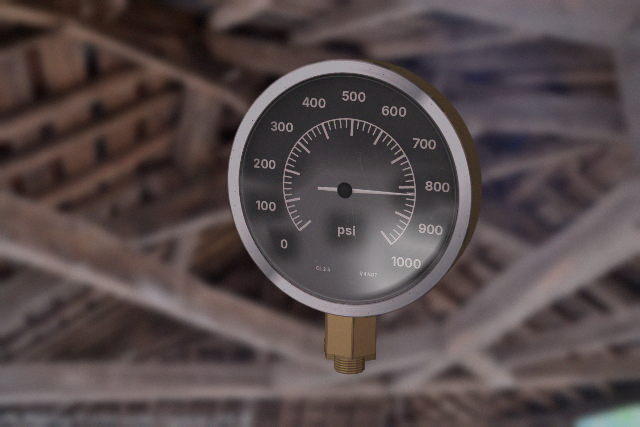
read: 820 psi
